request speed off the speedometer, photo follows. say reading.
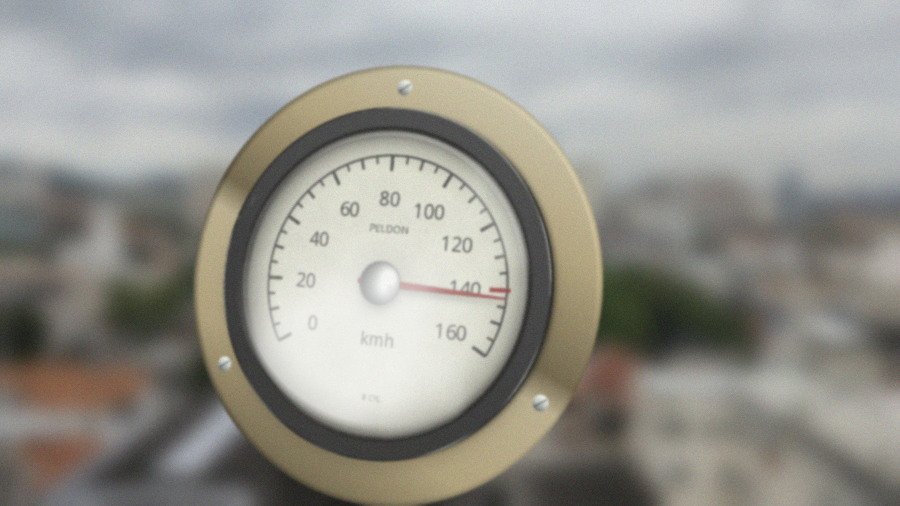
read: 142.5 km/h
